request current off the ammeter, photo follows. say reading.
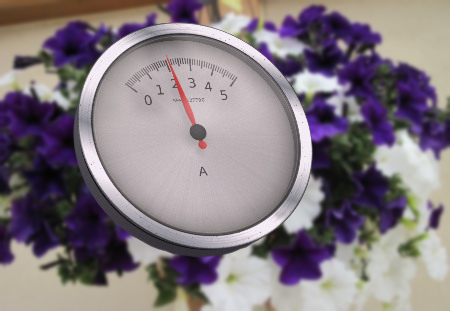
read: 2 A
